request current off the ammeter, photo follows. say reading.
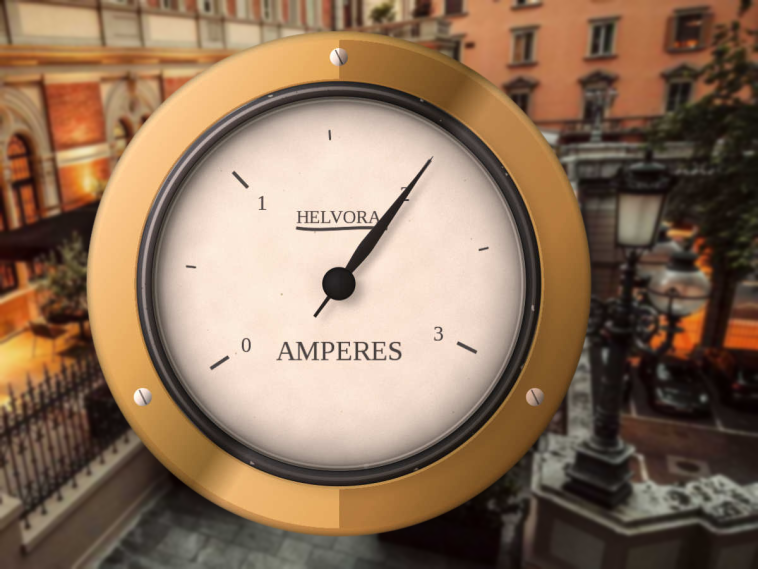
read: 2 A
